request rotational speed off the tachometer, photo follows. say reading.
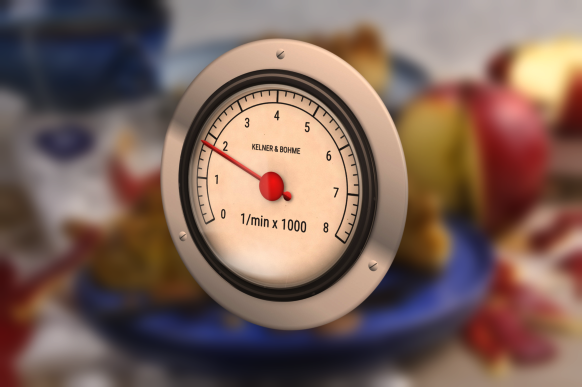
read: 1800 rpm
